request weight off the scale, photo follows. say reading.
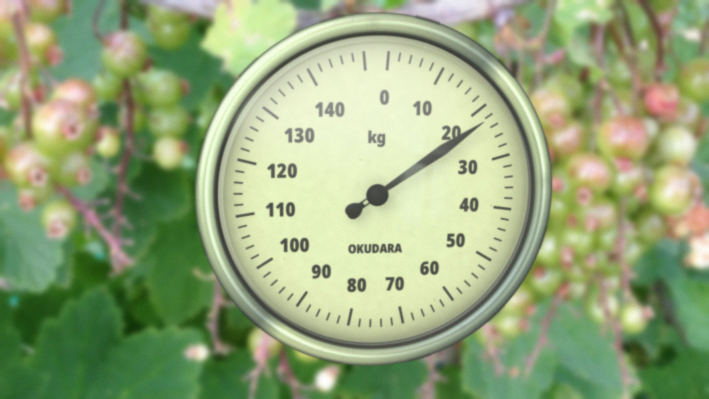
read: 22 kg
